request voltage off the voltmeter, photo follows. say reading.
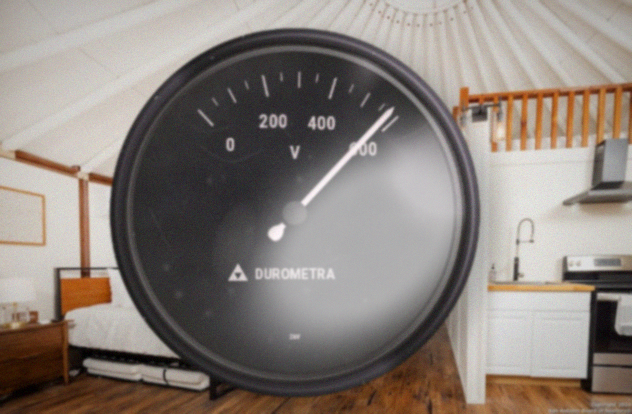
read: 575 V
